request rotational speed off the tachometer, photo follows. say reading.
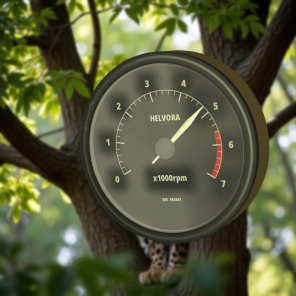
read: 4800 rpm
